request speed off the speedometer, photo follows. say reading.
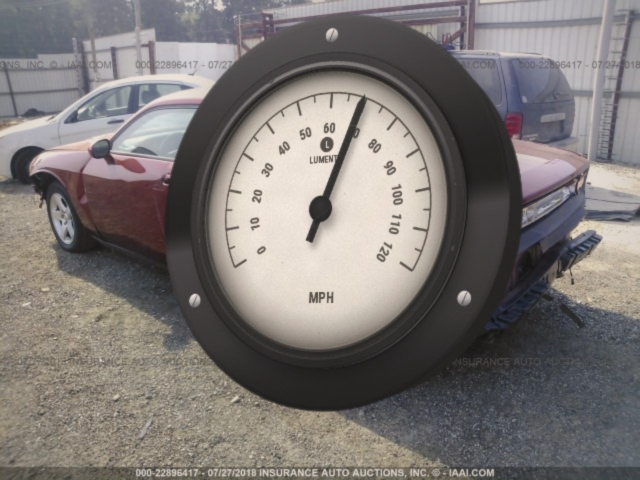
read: 70 mph
